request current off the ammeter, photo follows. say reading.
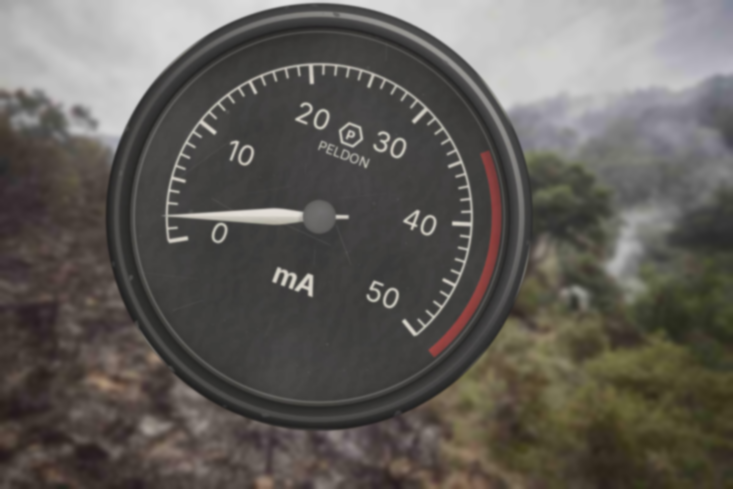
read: 2 mA
